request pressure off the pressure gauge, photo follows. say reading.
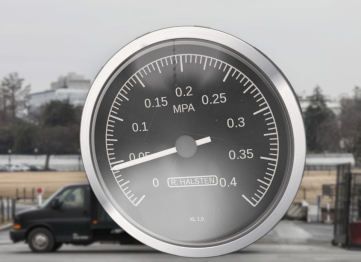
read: 0.045 MPa
